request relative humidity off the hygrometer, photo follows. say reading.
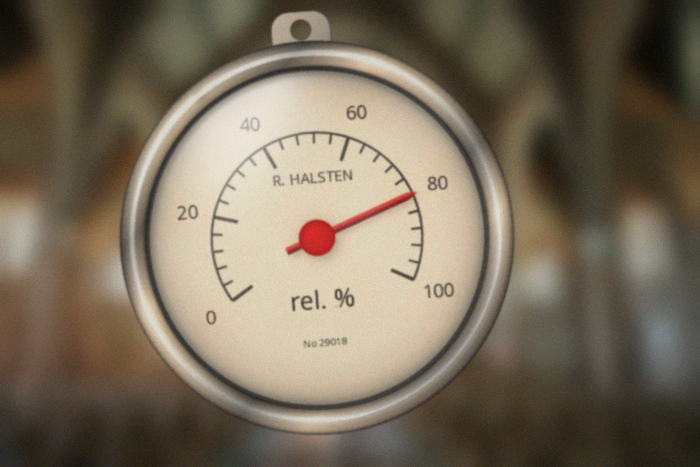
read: 80 %
